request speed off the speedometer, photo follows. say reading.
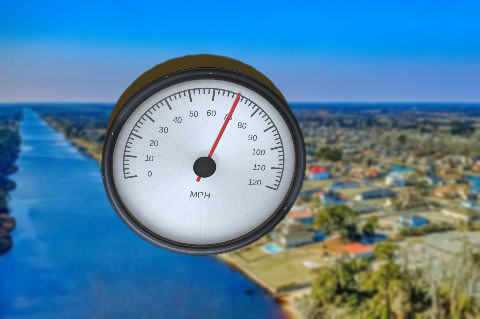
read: 70 mph
